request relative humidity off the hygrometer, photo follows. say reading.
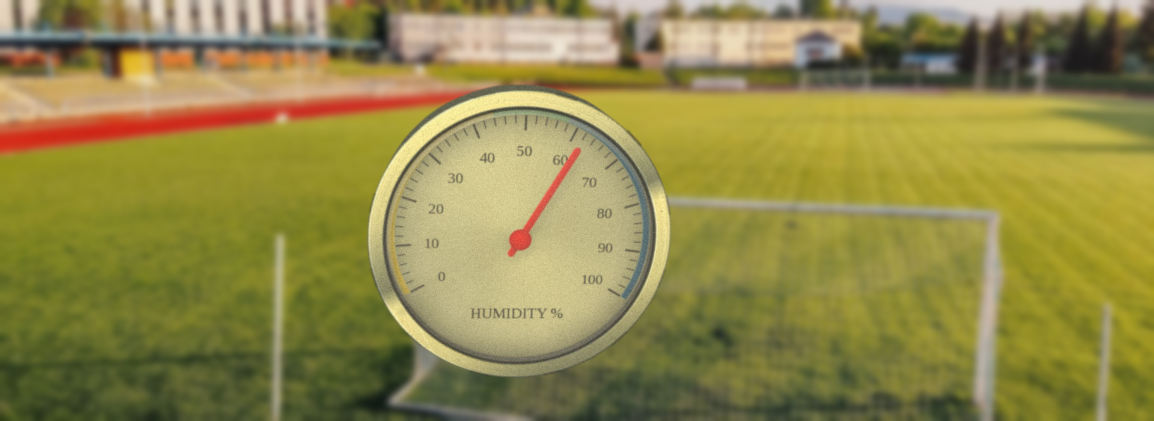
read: 62 %
